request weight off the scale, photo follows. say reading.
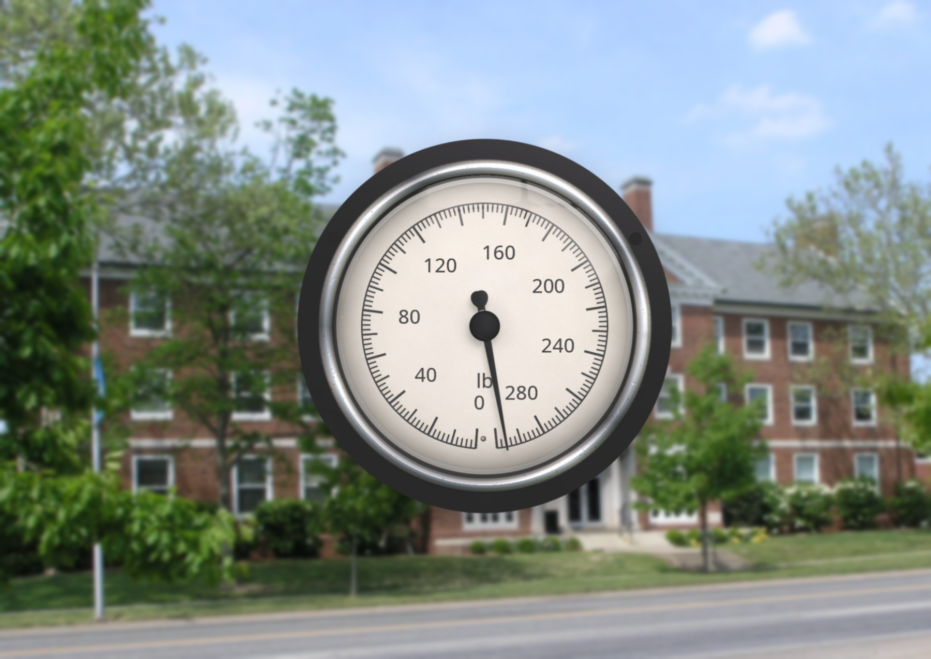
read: 296 lb
